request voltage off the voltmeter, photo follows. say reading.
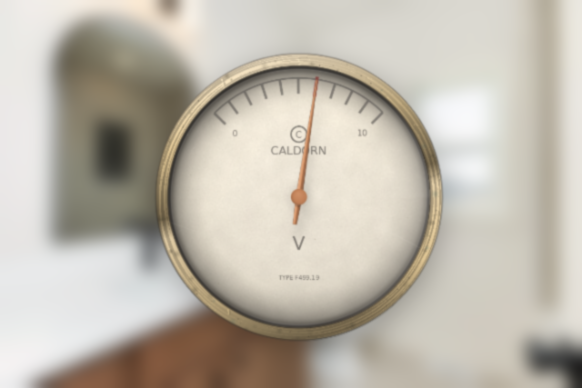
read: 6 V
